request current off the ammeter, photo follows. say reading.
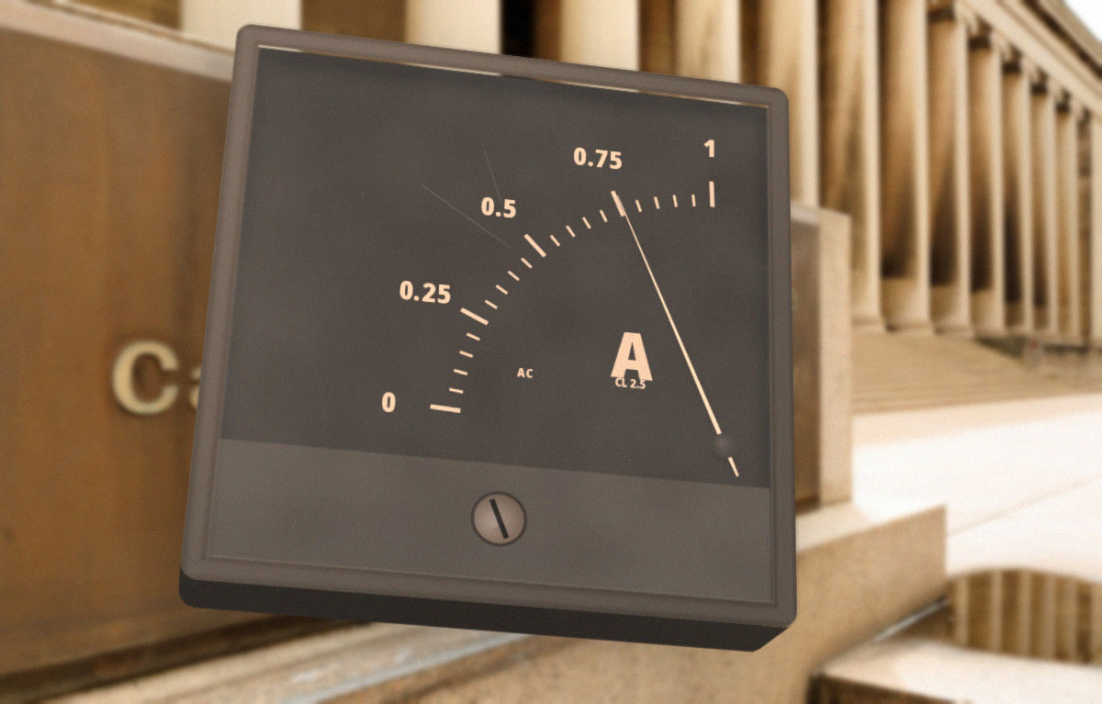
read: 0.75 A
